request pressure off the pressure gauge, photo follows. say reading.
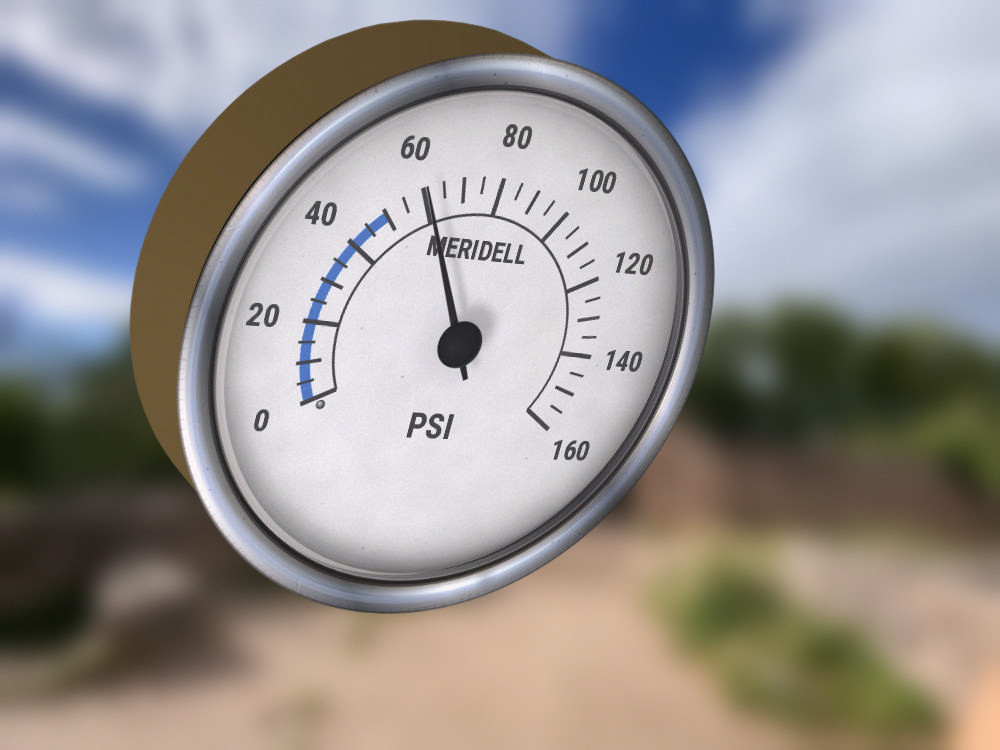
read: 60 psi
